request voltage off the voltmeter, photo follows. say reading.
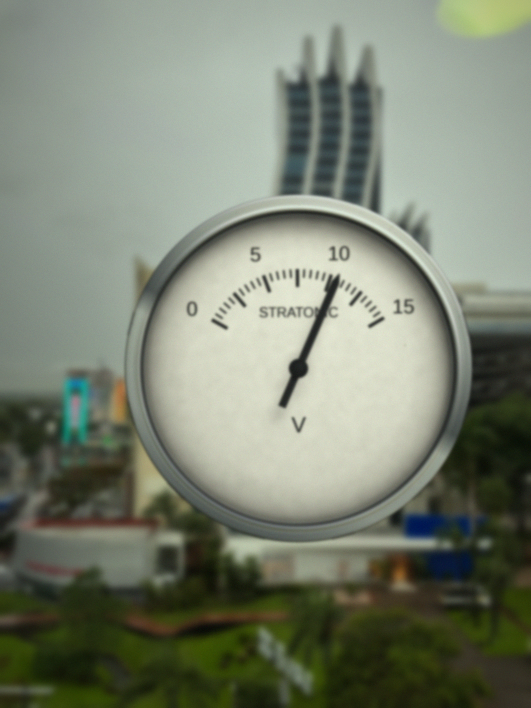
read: 10.5 V
